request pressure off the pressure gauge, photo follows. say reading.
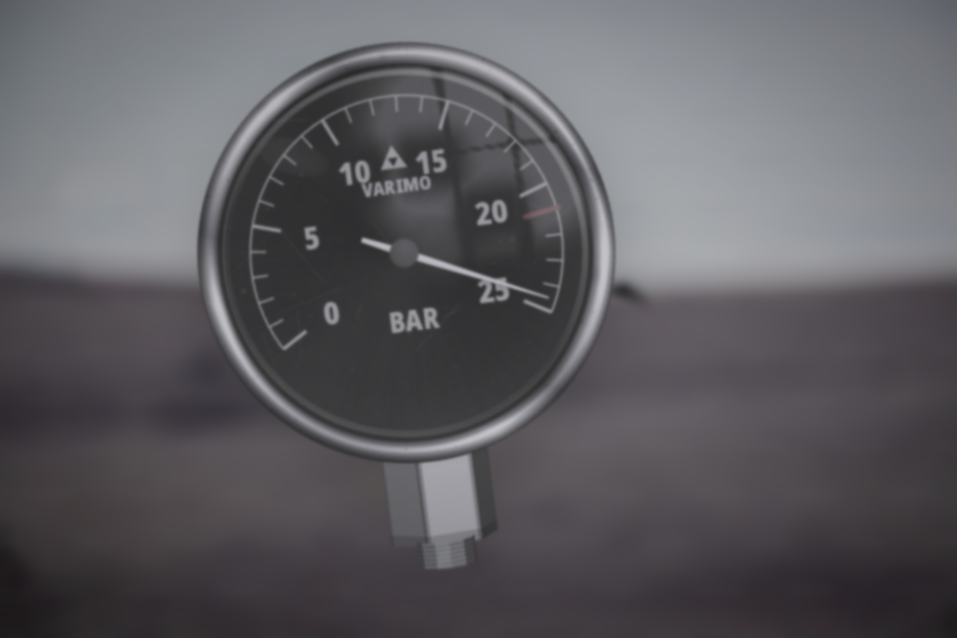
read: 24.5 bar
